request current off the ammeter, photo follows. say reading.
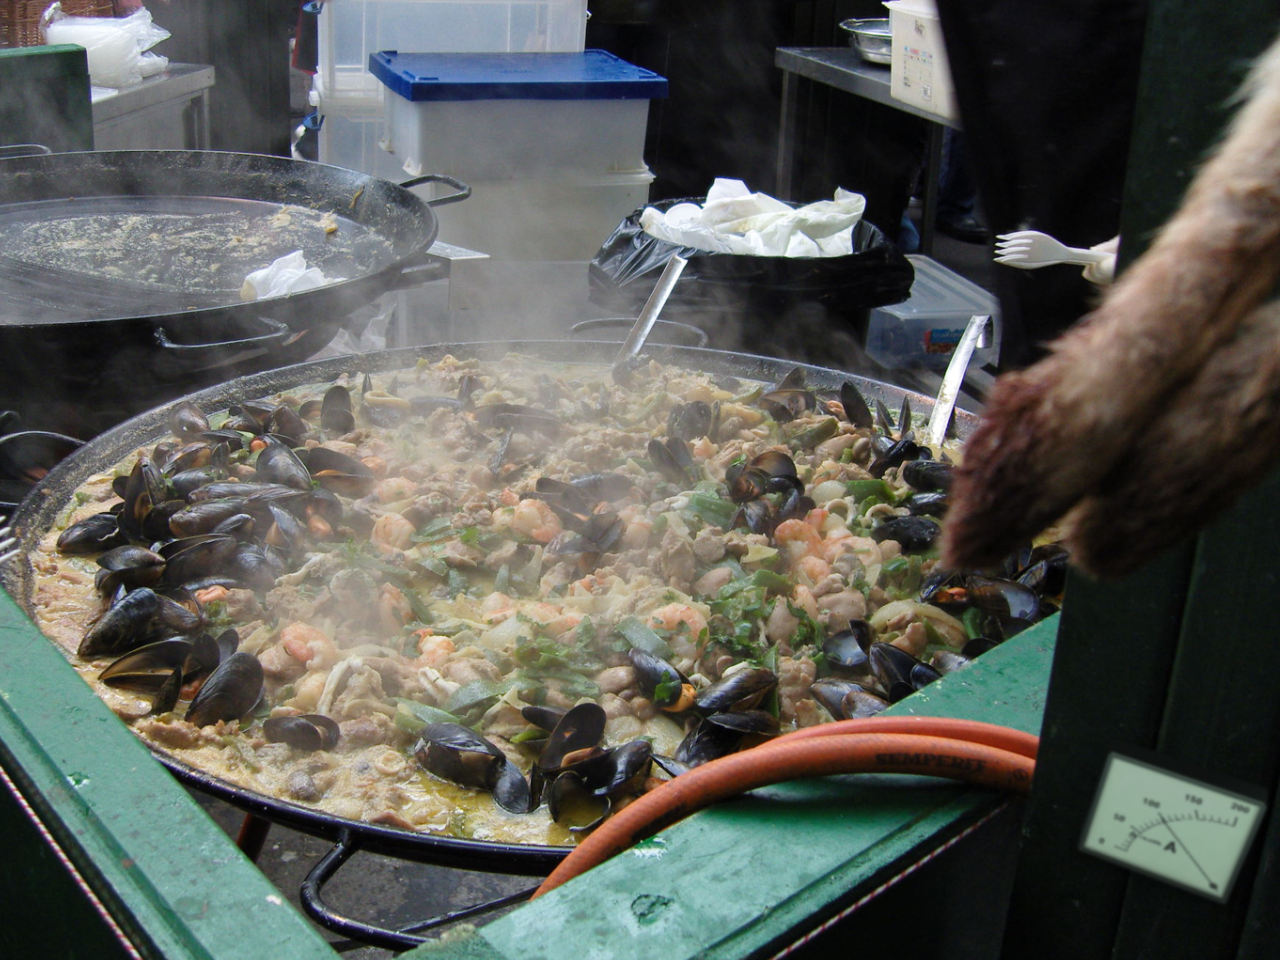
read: 100 A
